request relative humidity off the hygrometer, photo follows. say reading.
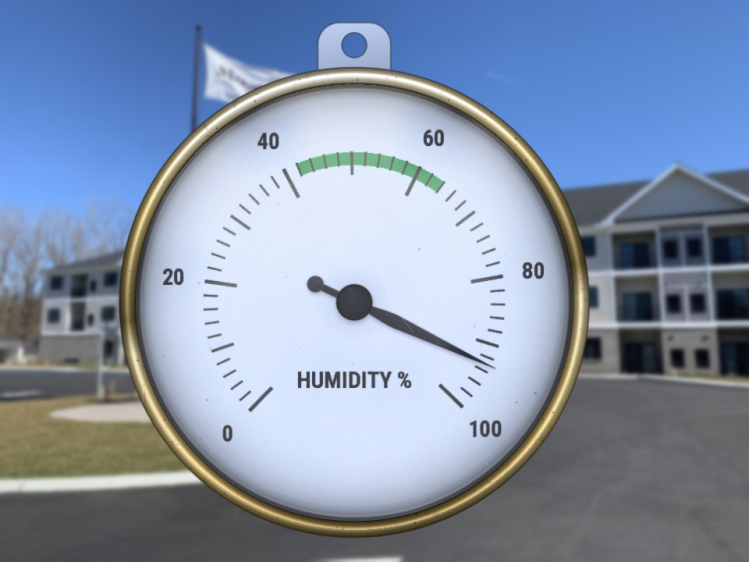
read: 93 %
